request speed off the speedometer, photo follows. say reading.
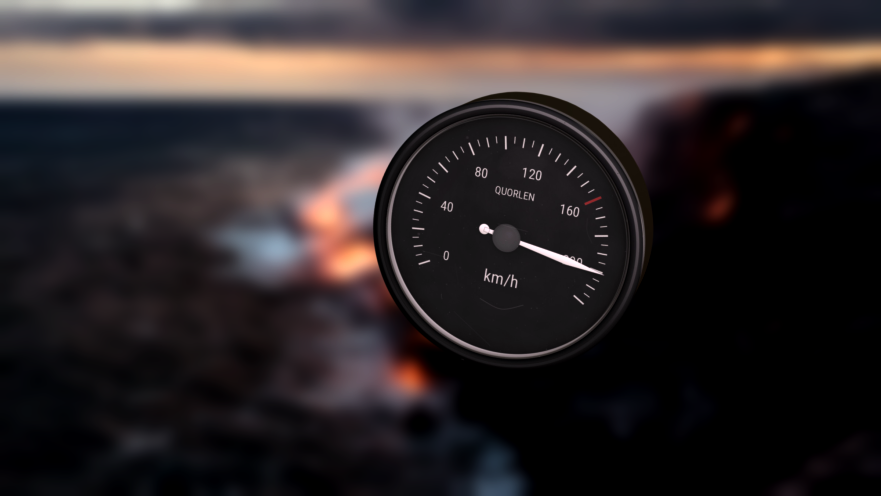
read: 200 km/h
